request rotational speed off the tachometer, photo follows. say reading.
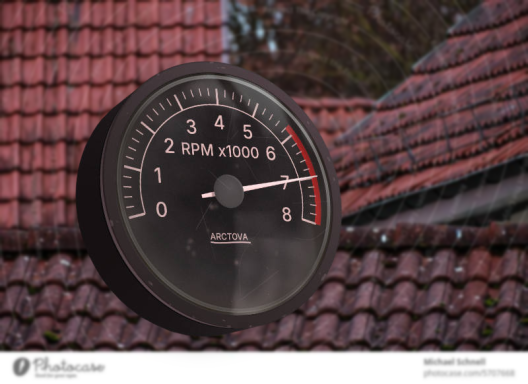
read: 7000 rpm
